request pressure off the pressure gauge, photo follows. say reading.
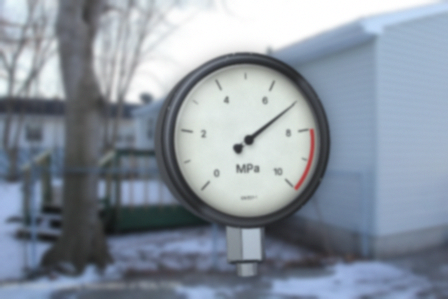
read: 7 MPa
